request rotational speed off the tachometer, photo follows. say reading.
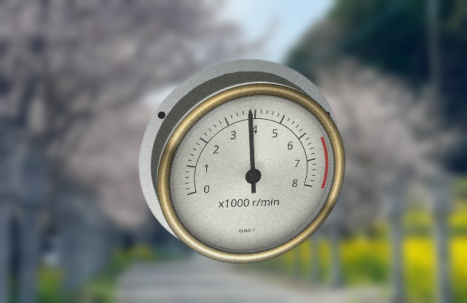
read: 3800 rpm
